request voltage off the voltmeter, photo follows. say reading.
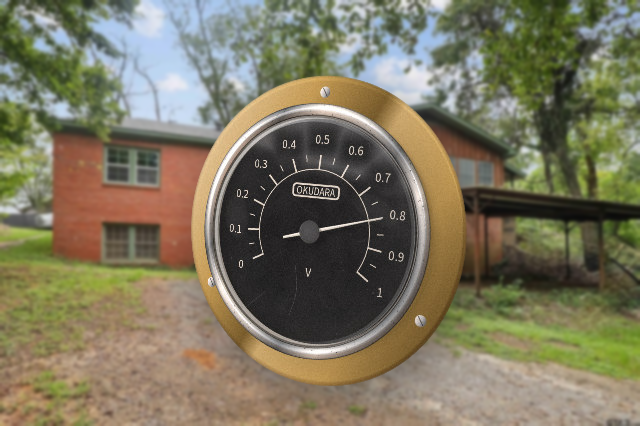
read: 0.8 V
